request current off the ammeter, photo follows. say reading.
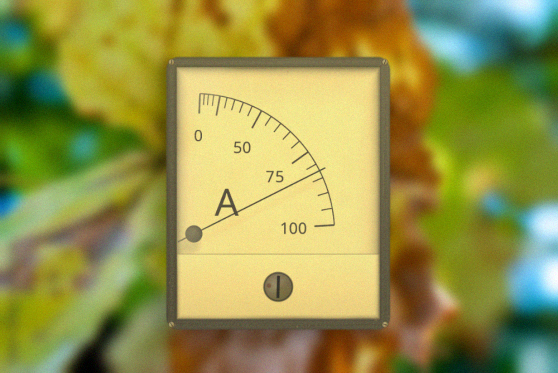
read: 82.5 A
